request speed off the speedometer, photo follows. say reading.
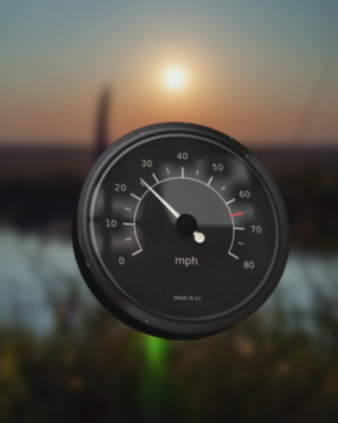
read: 25 mph
